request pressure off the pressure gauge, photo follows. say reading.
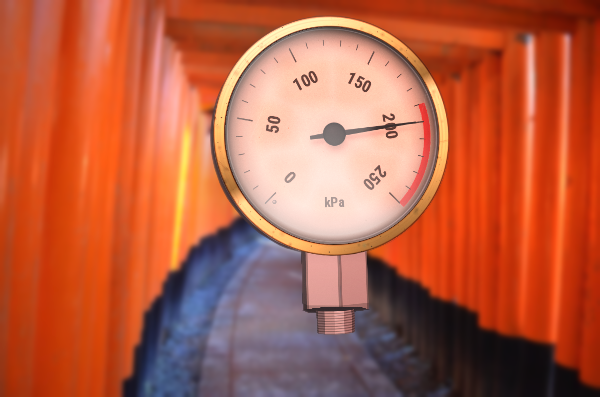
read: 200 kPa
